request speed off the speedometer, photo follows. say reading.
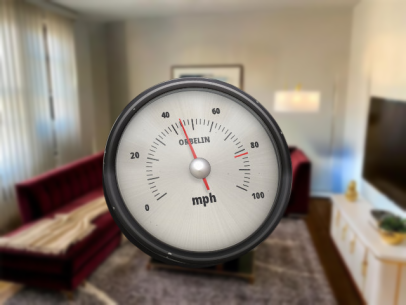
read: 44 mph
